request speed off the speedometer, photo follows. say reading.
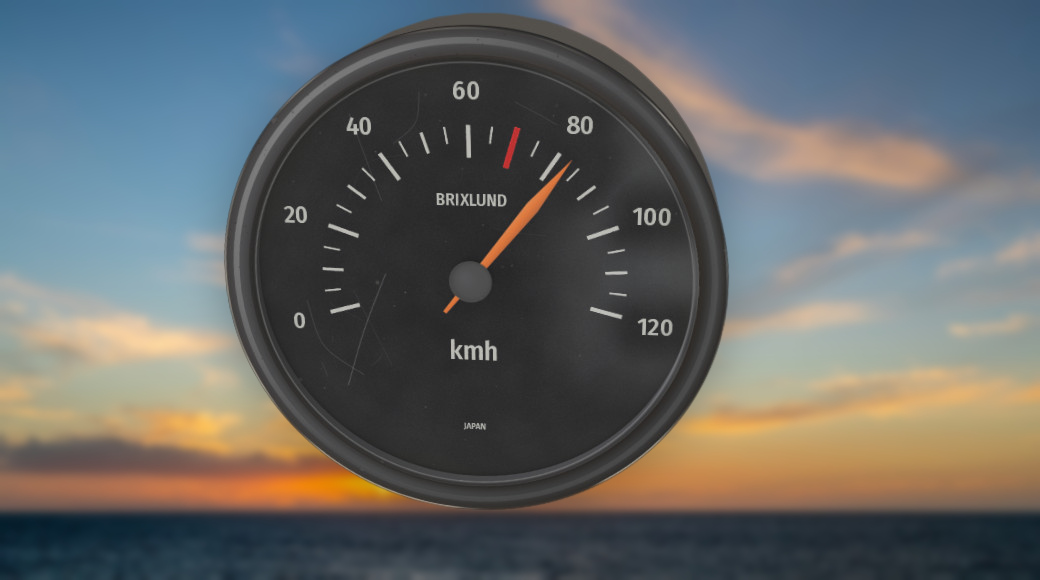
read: 82.5 km/h
